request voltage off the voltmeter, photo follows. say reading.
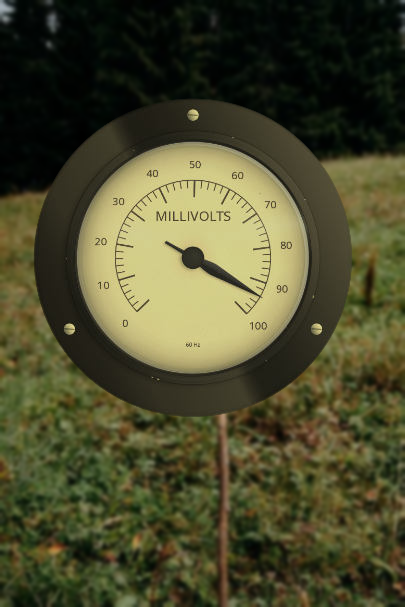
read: 94 mV
